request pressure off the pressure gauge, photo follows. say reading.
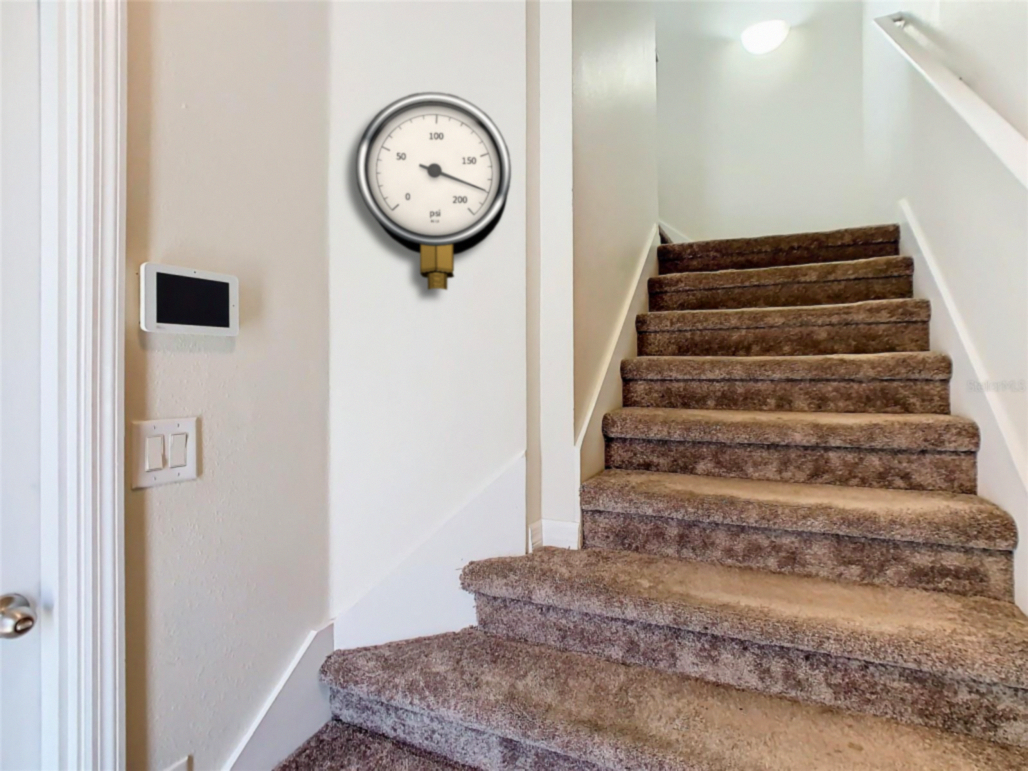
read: 180 psi
